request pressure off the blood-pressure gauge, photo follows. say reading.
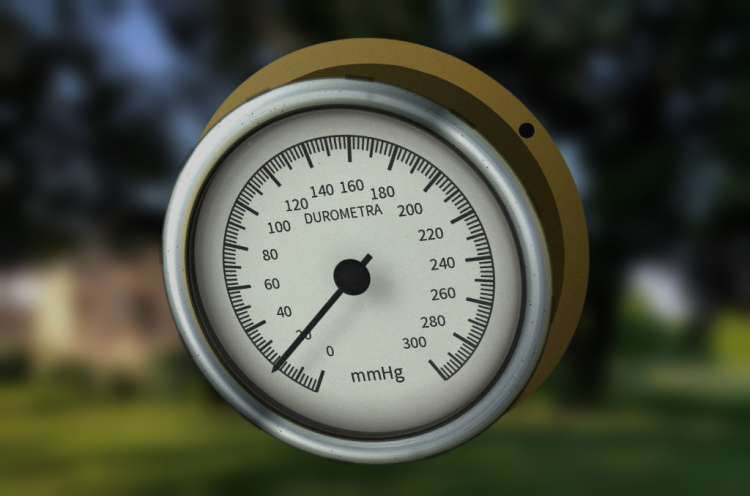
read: 20 mmHg
